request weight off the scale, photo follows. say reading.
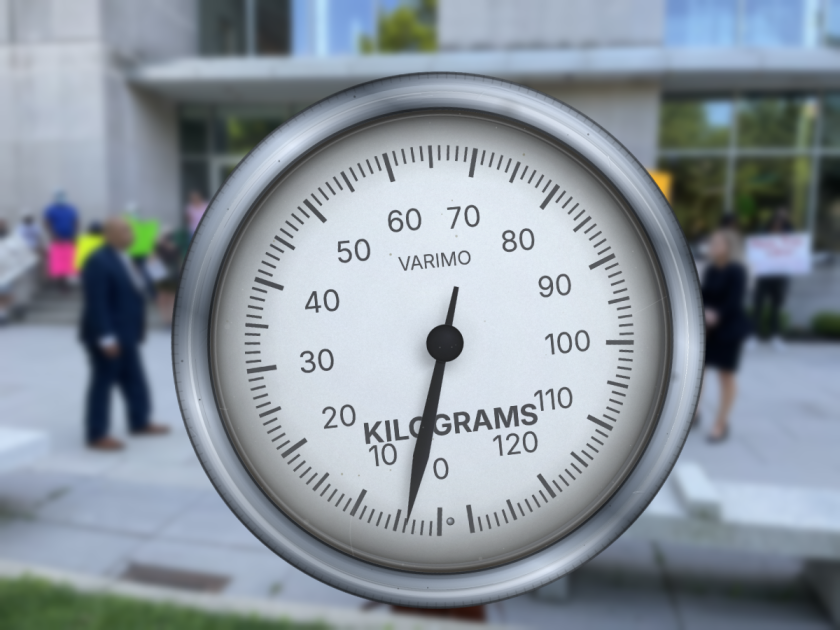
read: 4 kg
